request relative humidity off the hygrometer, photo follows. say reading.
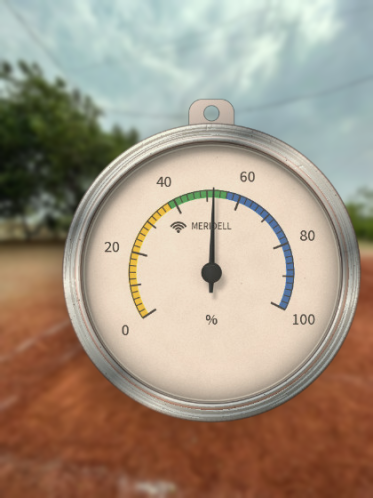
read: 52 %
